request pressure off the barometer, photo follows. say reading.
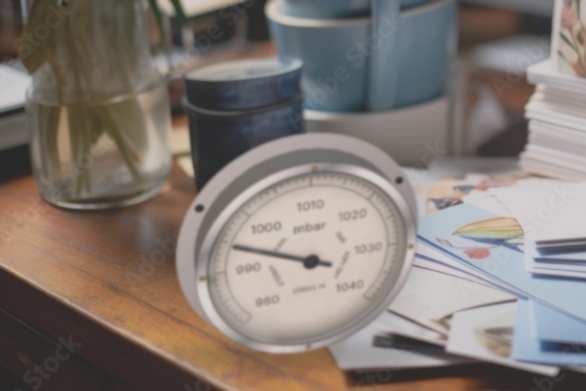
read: 995 mbar
